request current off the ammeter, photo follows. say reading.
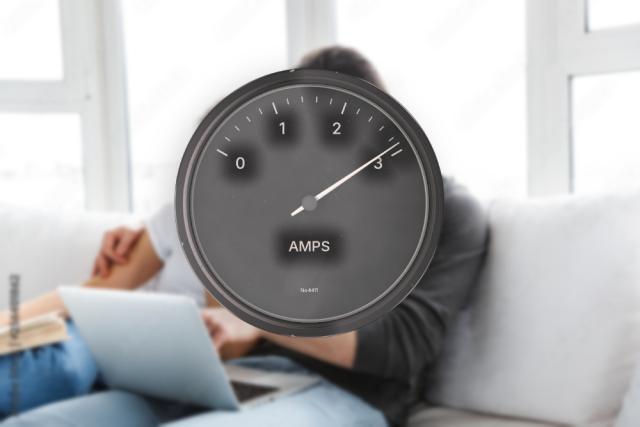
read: 2.9 A
